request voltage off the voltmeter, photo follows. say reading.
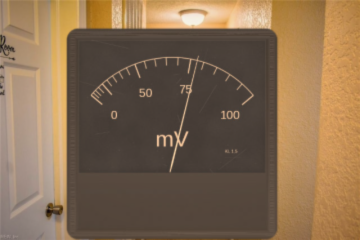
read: 77.5 mV
